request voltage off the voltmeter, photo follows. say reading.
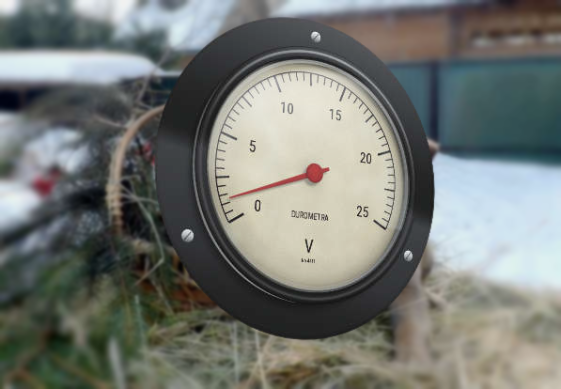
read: 1.25 V
